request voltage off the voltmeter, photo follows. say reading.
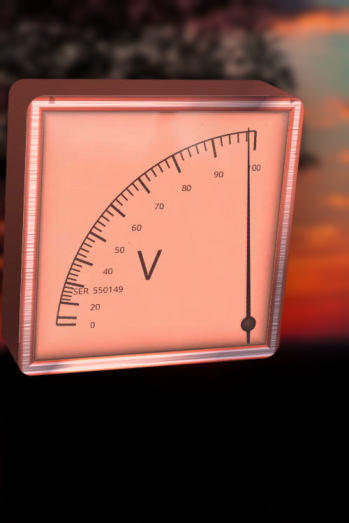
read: 98 V
